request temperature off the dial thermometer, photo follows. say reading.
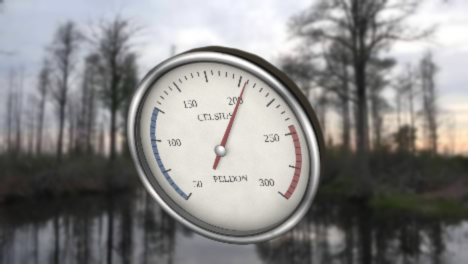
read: 205 °C
